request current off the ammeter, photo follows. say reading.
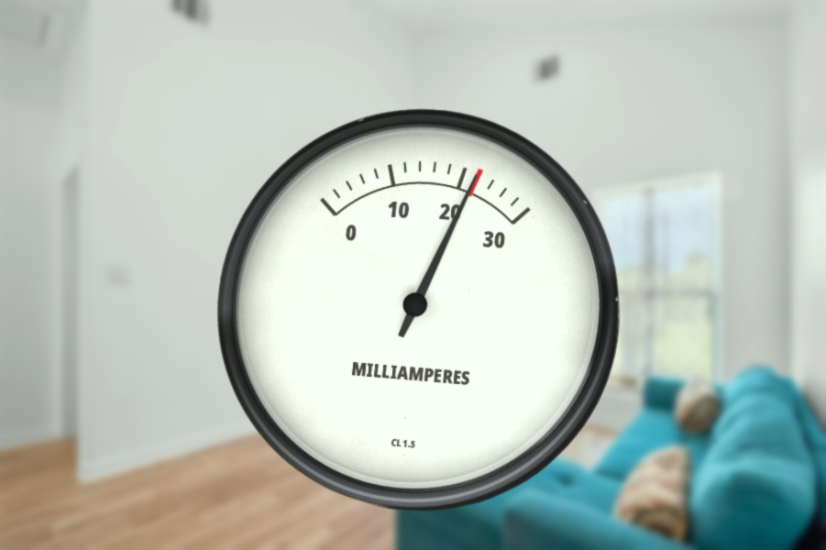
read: 22 mA
